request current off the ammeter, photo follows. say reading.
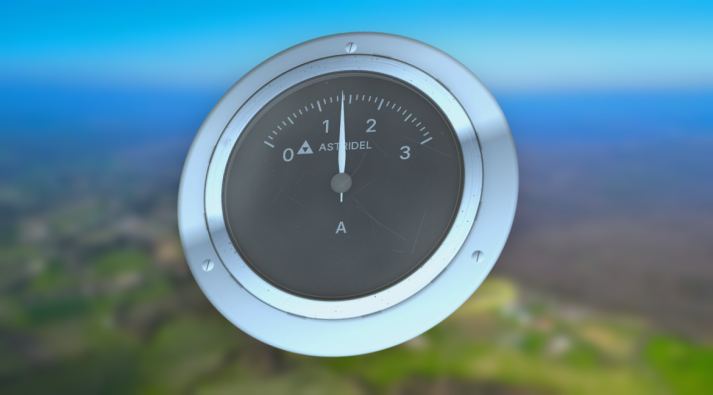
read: 1.4 A
